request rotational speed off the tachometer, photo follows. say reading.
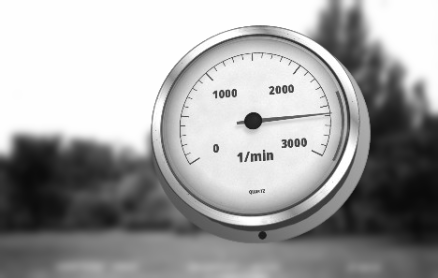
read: 2600 rpm
